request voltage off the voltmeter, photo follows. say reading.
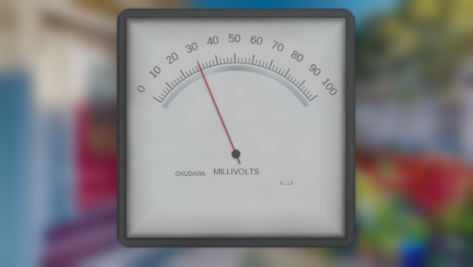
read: 30 mV
